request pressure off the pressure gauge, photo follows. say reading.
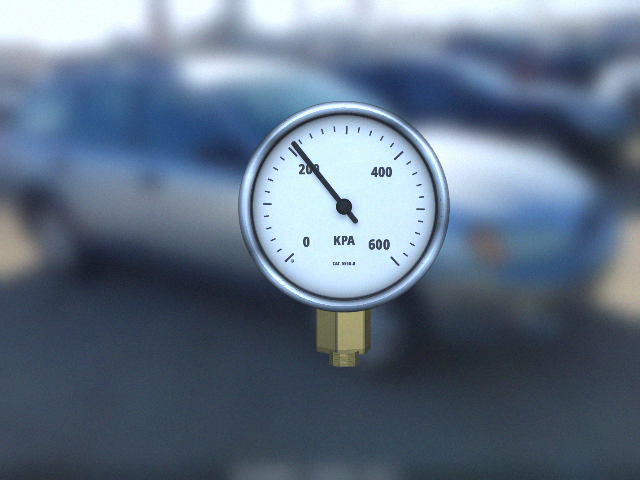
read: 210 kPa
